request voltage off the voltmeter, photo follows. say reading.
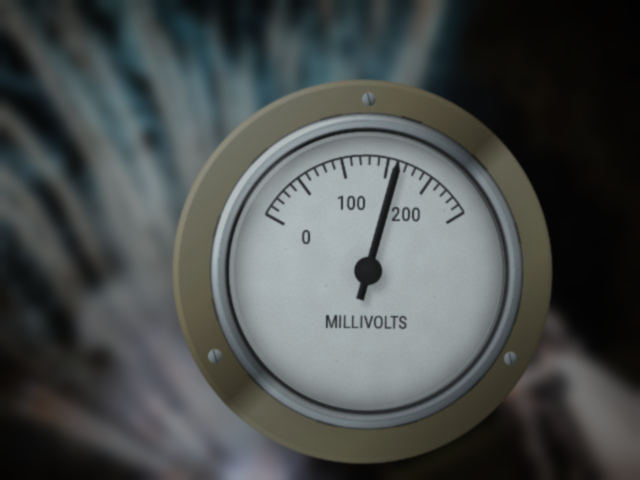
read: 160 mV
